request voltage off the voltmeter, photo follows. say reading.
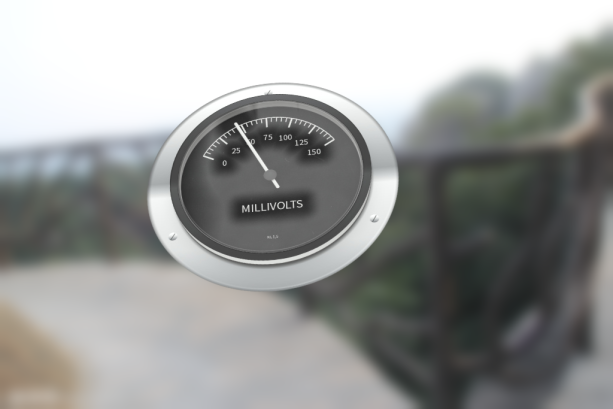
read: 45 mV
